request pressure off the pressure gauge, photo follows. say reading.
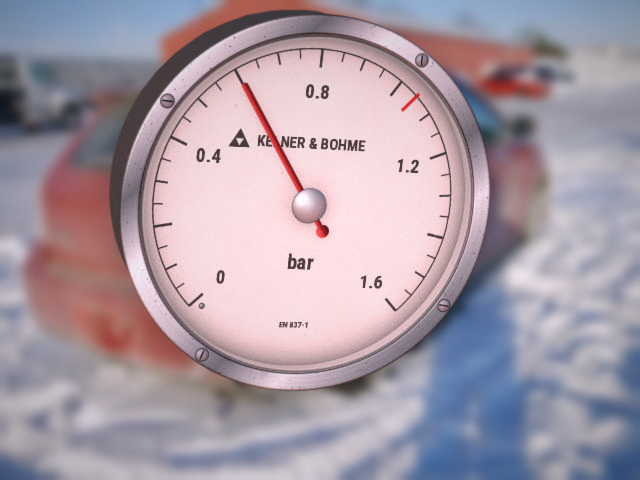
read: 0.6 bar
